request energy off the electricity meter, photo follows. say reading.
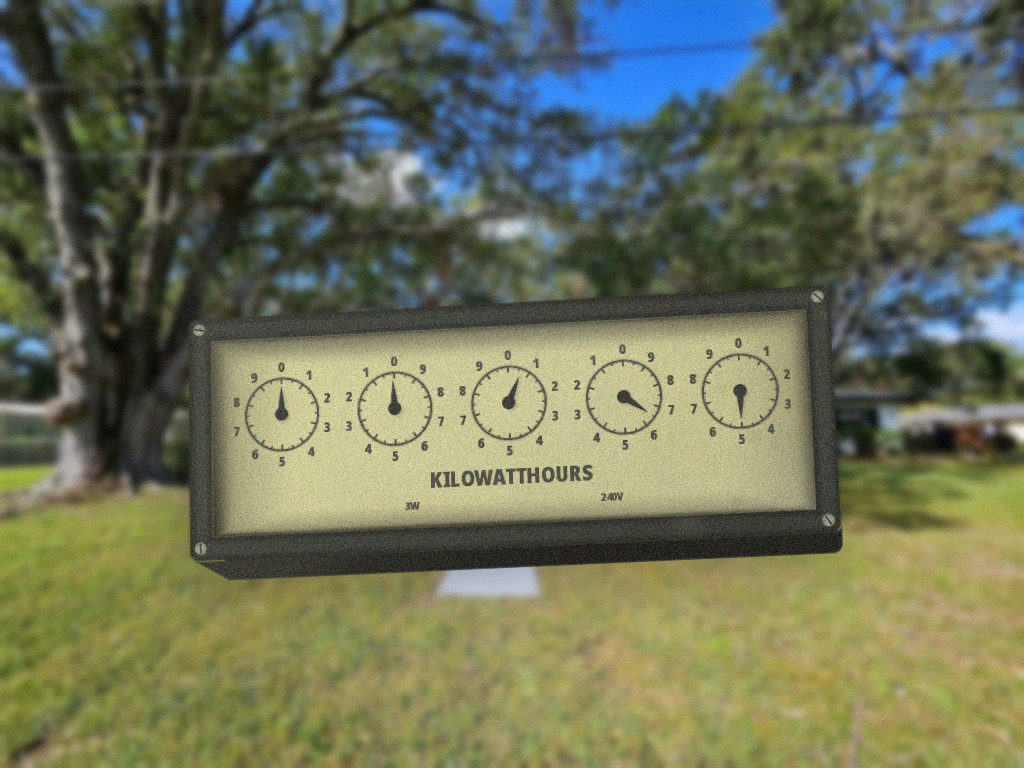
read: 65 kWh
